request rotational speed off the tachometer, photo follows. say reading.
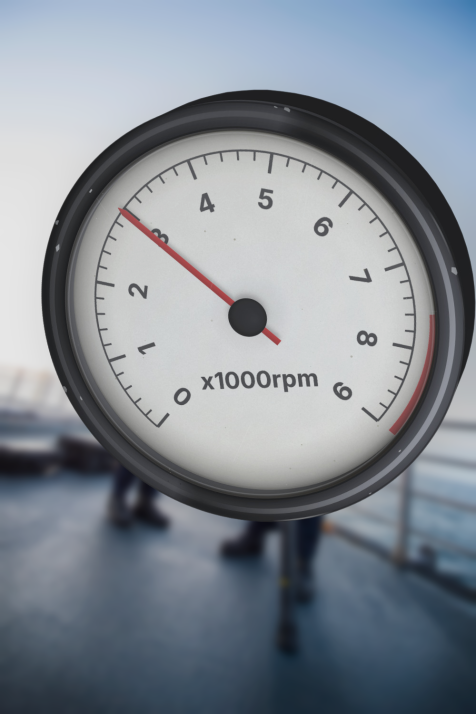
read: 3000 rpm
